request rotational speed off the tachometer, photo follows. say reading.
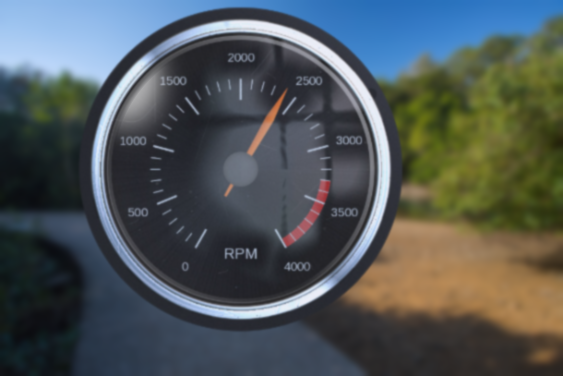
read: 2400 rpm
